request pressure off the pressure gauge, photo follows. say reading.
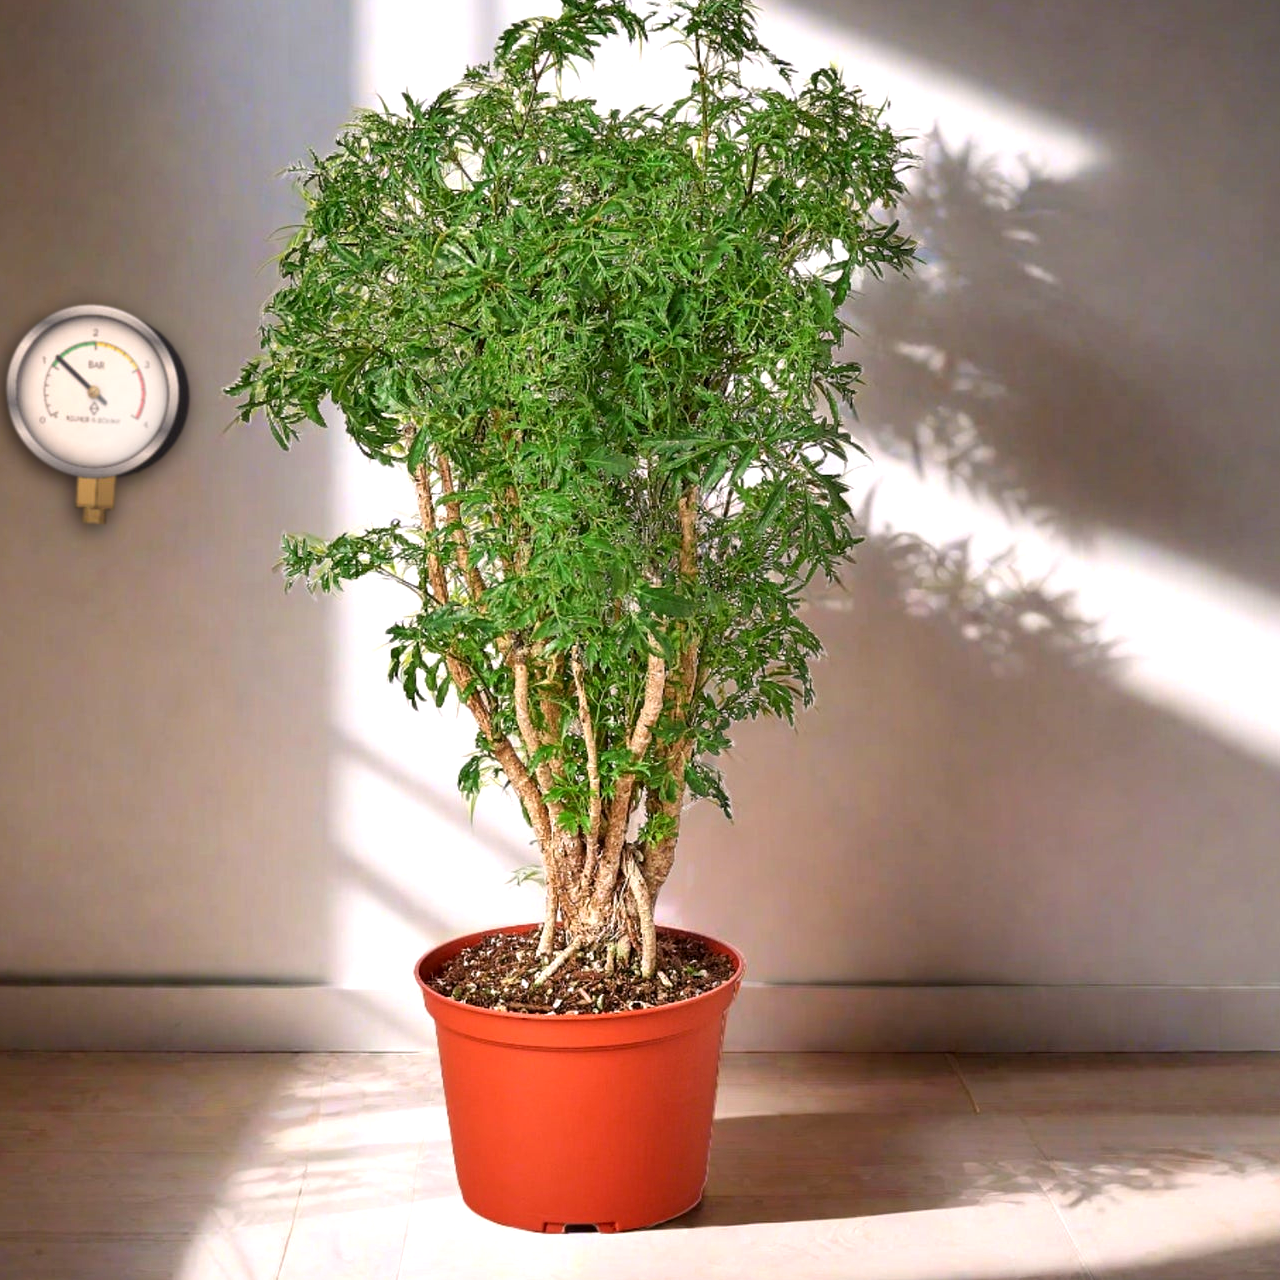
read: 1.2 bar
